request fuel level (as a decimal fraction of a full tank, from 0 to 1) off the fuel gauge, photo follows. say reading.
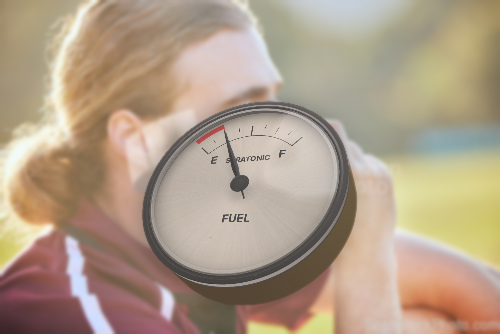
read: 0.25
